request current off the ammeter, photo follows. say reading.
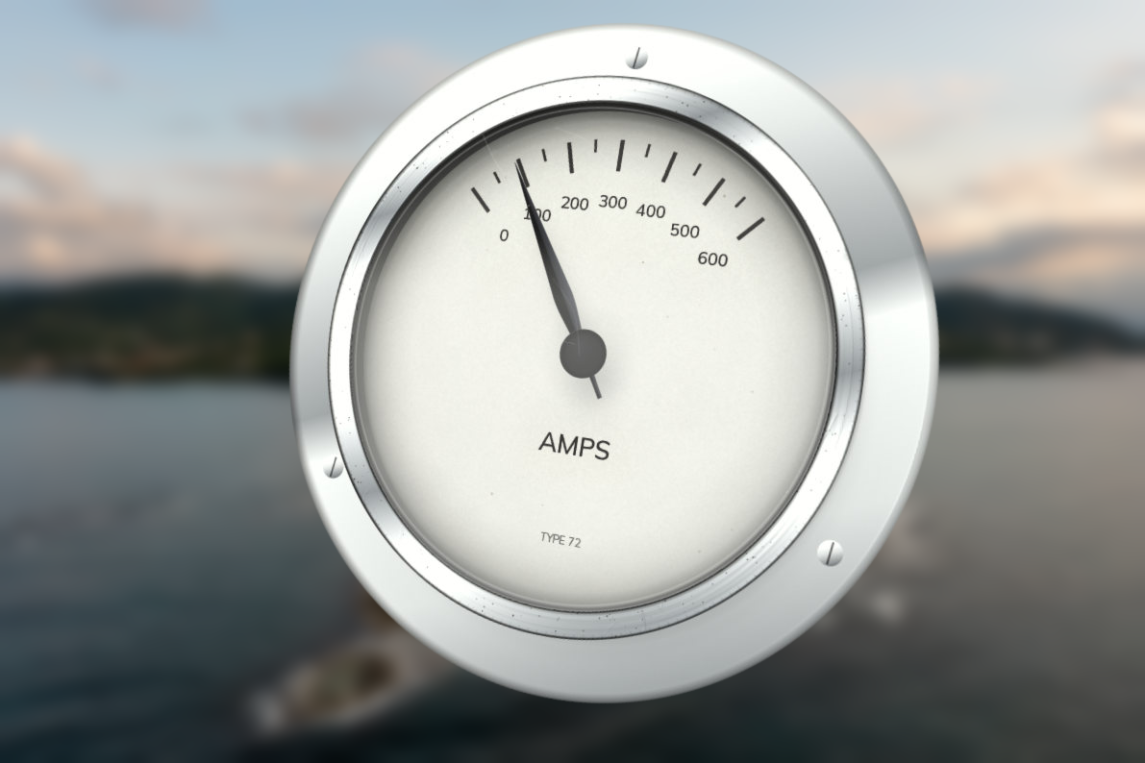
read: 100 A
